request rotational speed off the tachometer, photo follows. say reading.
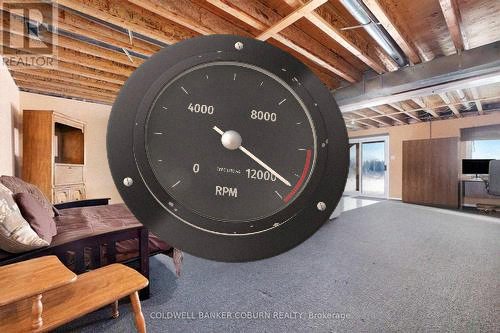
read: 11500 rpm
